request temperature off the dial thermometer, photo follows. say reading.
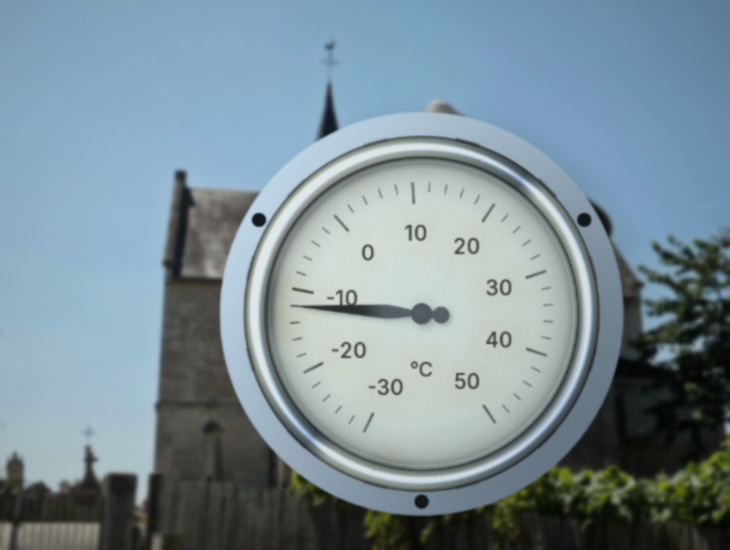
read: -12 °C
